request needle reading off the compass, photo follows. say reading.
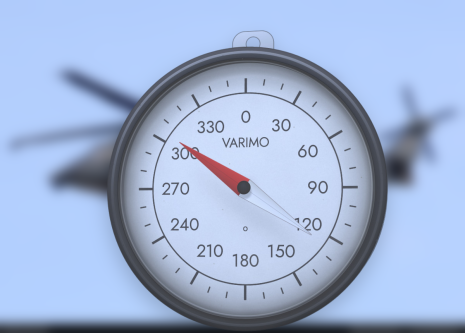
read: 305 °
